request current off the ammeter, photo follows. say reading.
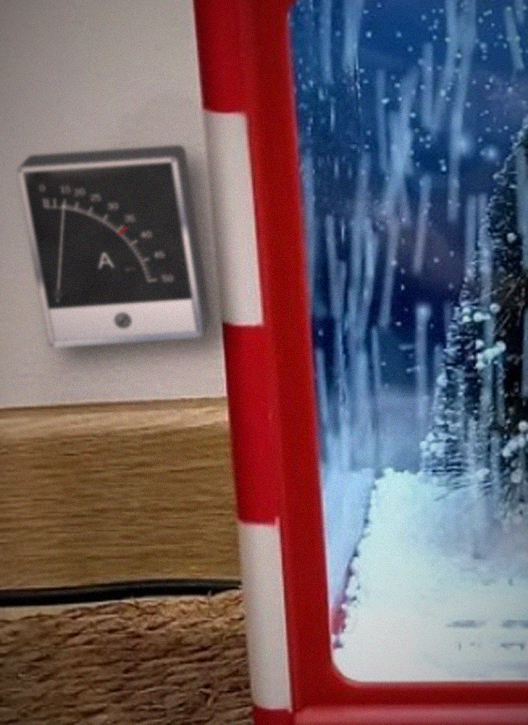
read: 15 A
